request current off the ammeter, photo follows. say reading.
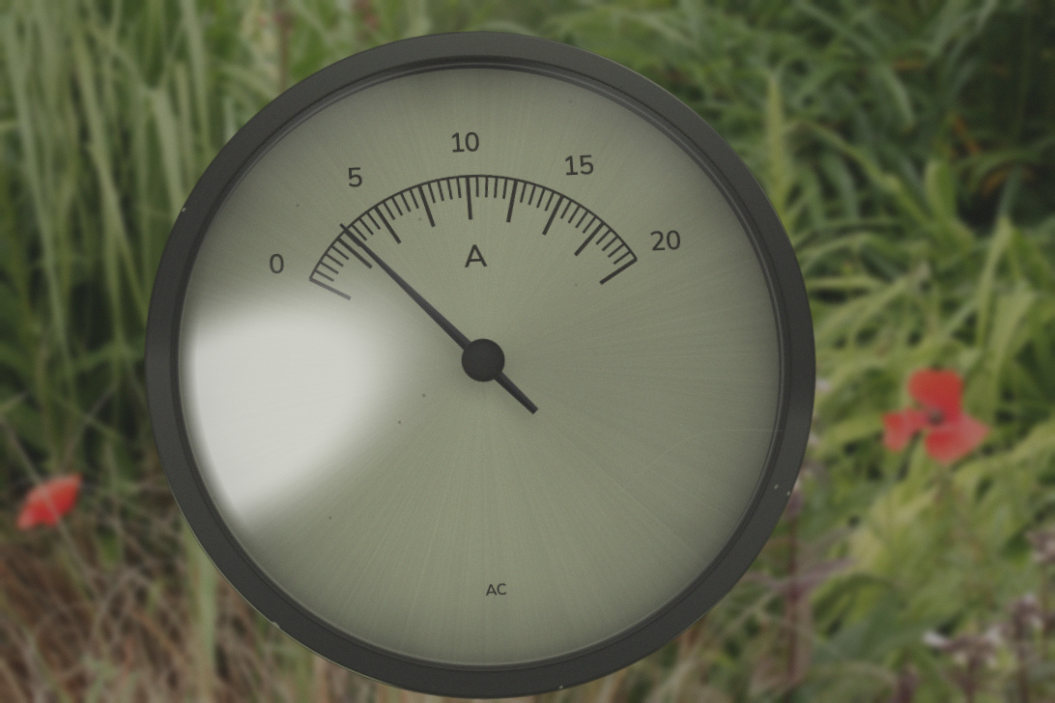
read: 3 A
